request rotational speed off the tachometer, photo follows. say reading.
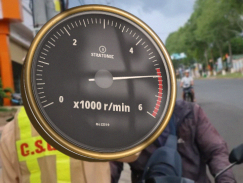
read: 5000 rpm
